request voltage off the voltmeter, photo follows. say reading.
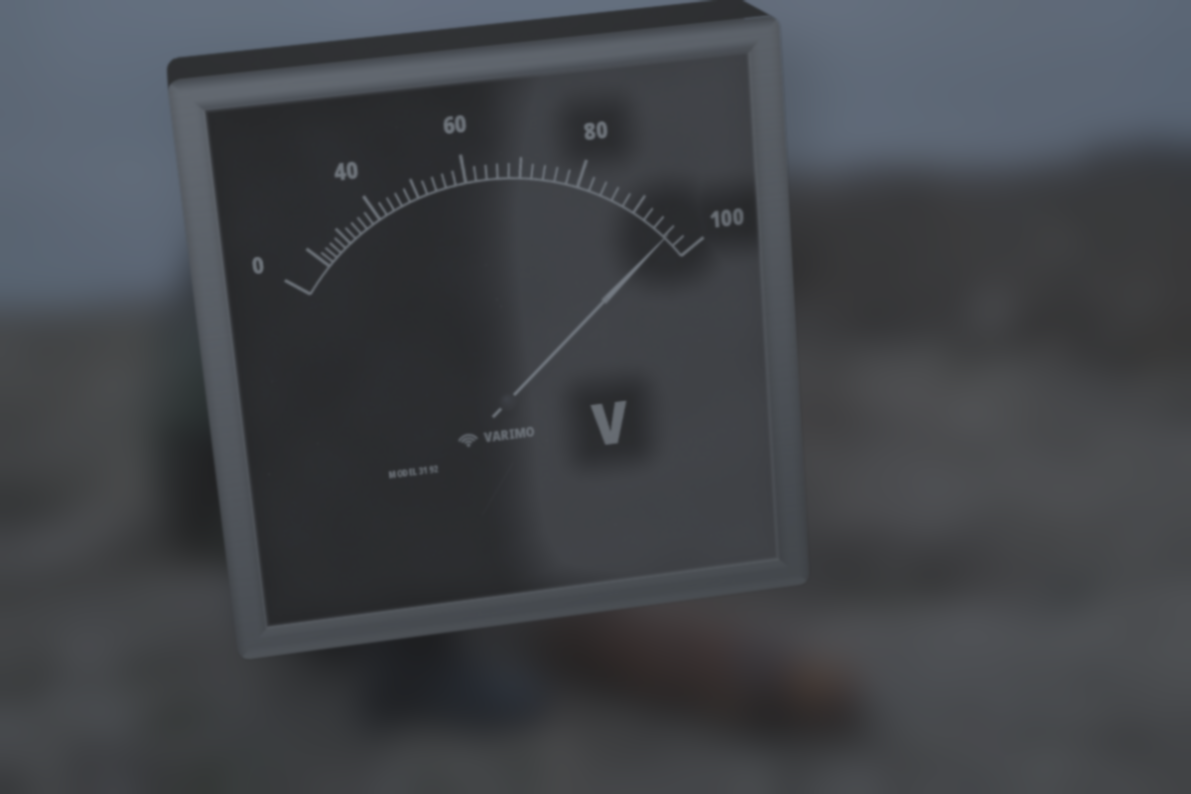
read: 96 V
